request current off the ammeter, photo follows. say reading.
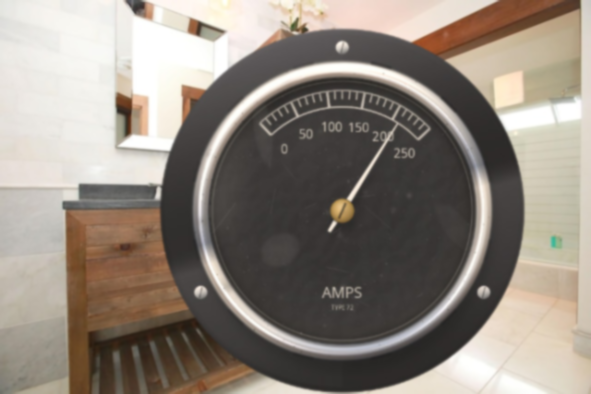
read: 210 A
